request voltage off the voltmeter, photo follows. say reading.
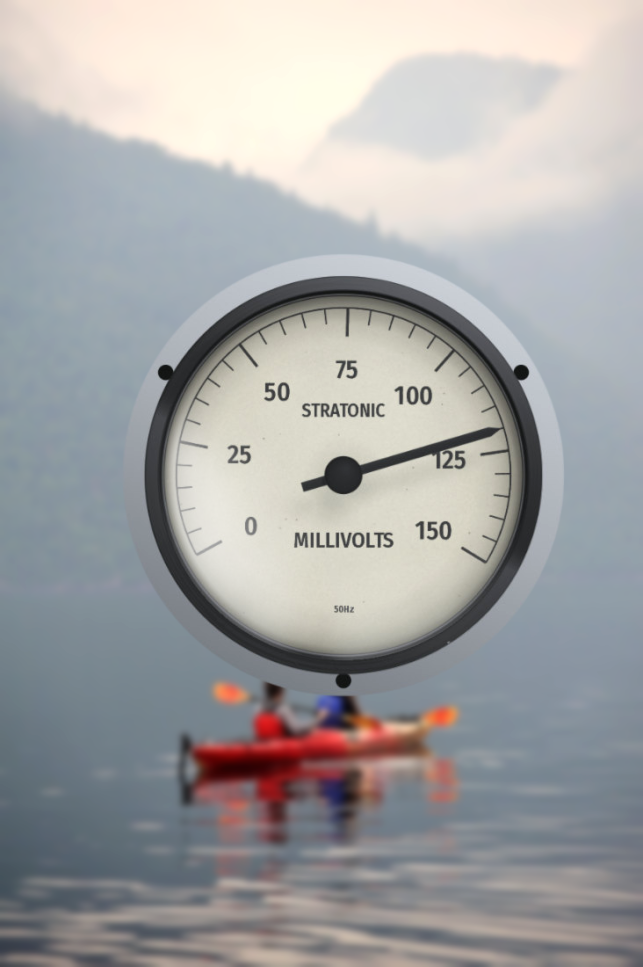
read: 120 mV
